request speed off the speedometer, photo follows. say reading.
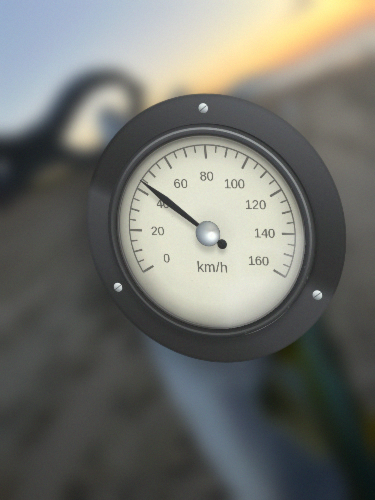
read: 45 km/h
